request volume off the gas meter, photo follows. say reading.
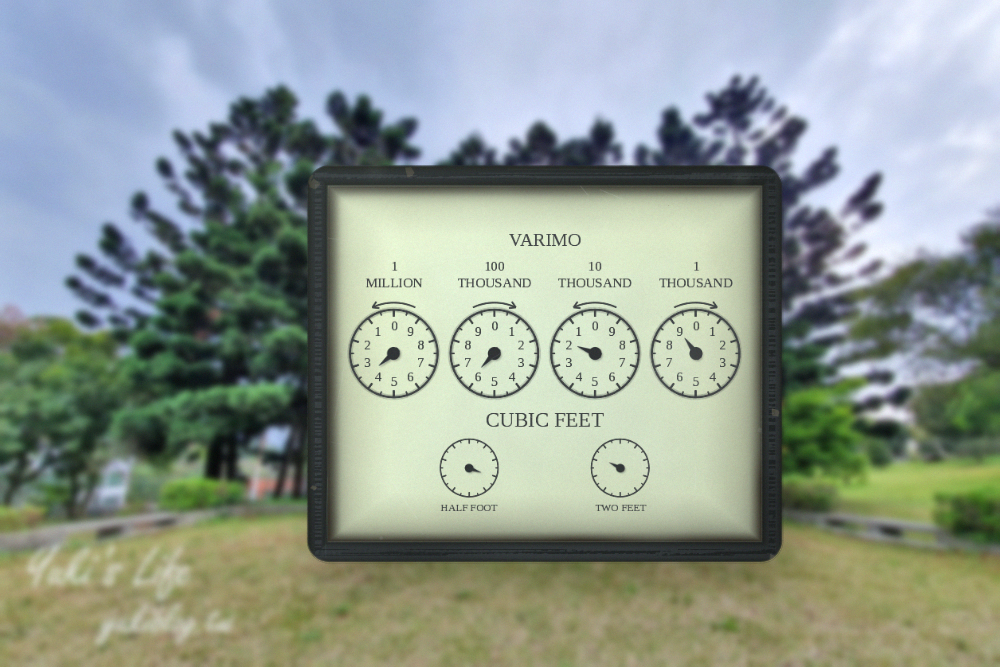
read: 361900 ft³
